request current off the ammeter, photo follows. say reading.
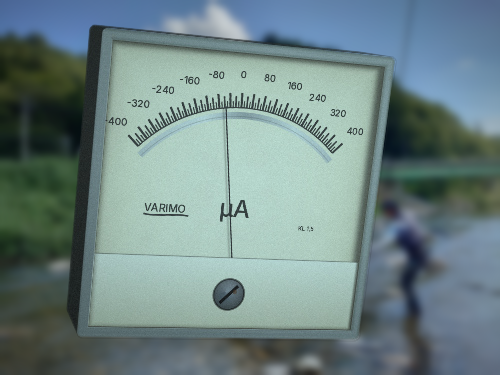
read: -60 µA
